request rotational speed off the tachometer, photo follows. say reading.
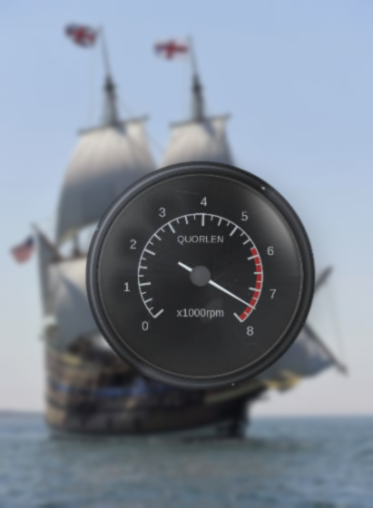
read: 7500 rpm
